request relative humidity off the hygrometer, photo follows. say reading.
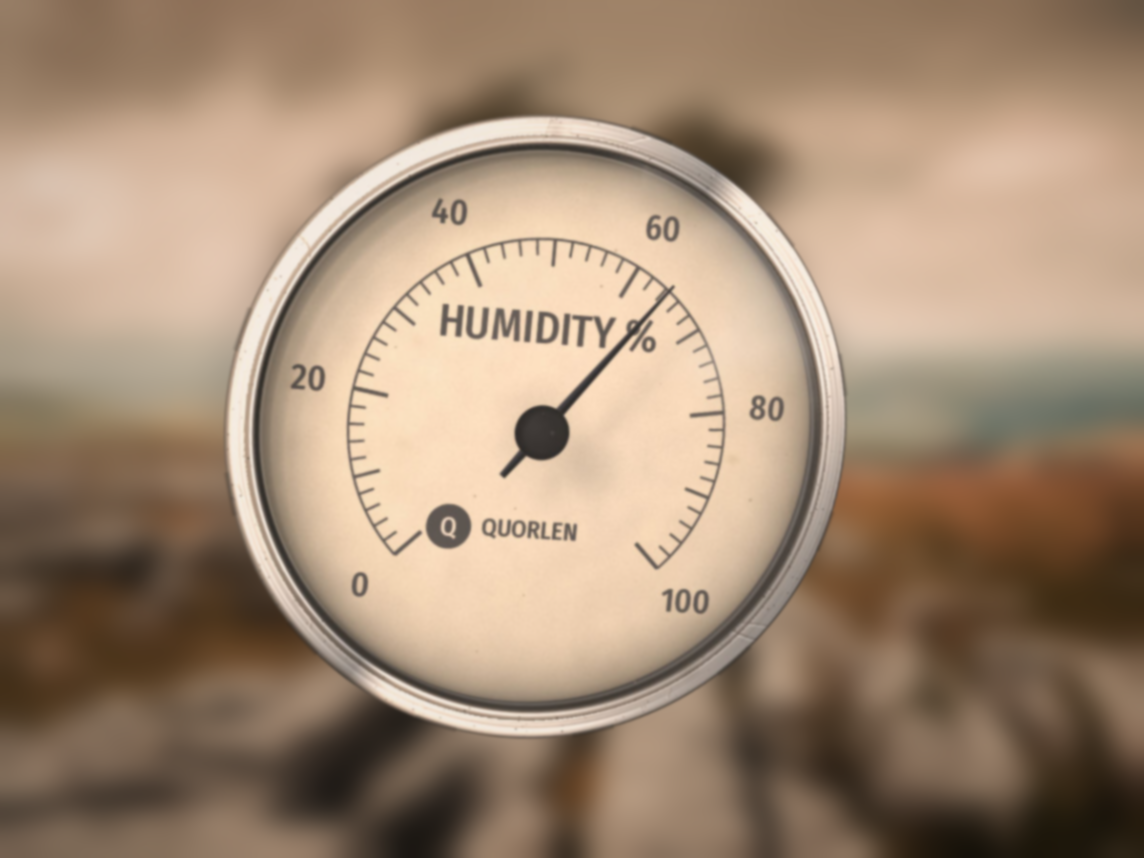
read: 64 %
